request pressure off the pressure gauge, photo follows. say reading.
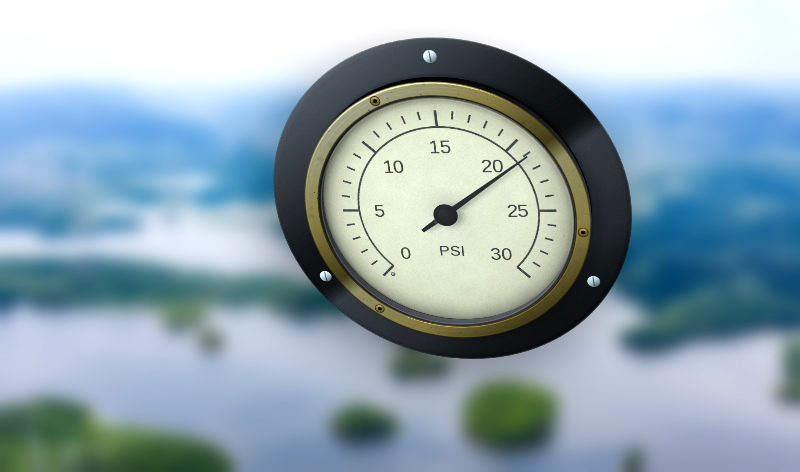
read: 21 psi
